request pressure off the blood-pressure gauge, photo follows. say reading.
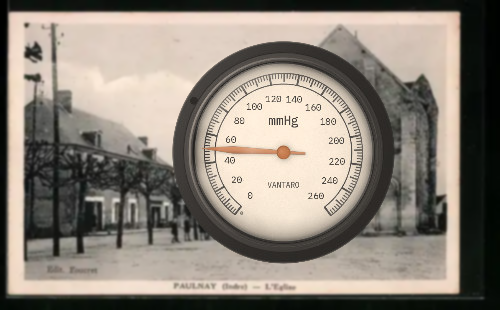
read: 50 mmHg
